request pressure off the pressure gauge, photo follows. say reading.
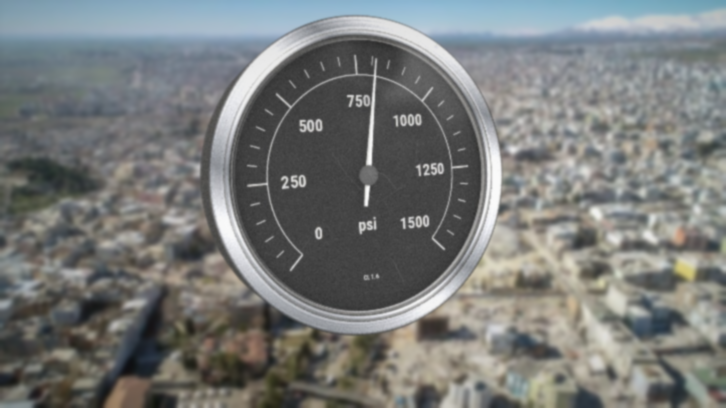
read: 800 psi
